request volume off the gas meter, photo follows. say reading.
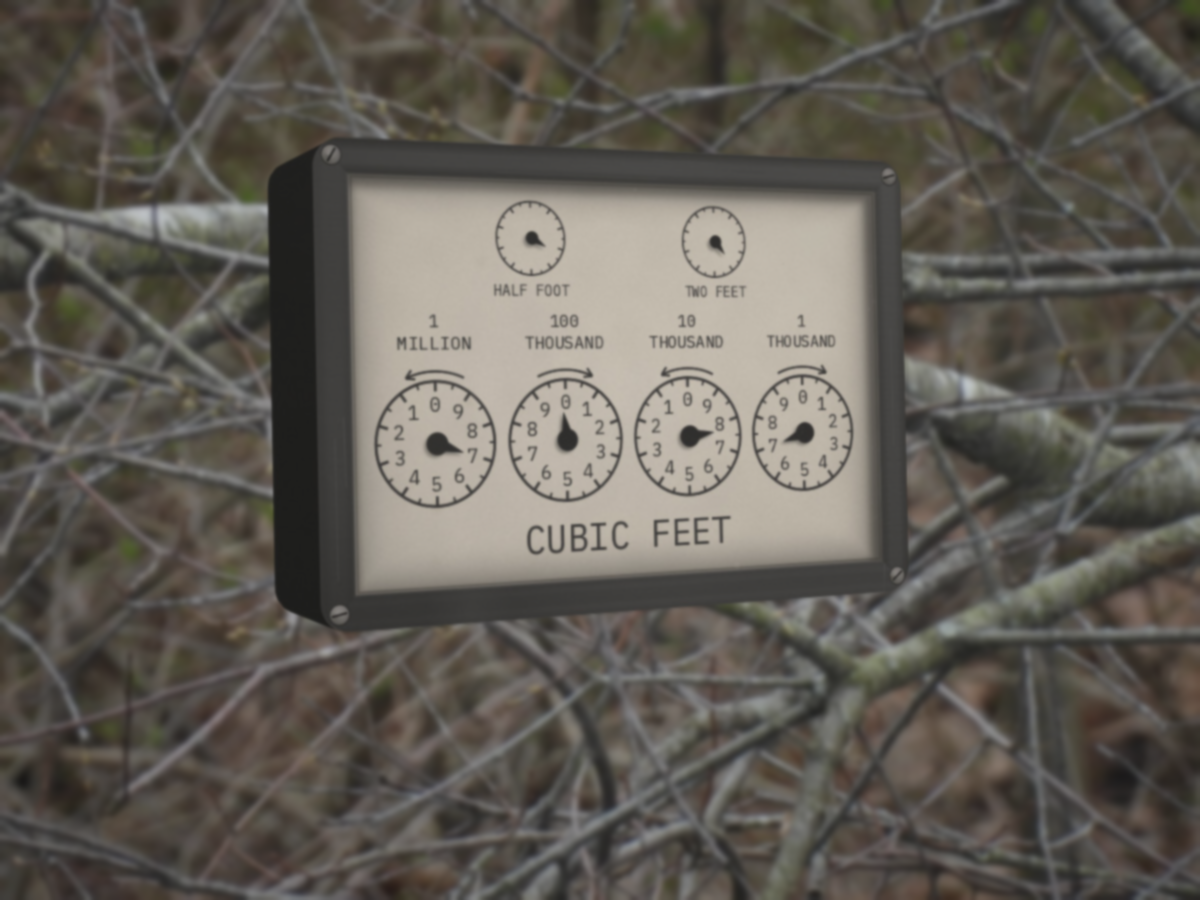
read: 697700 ft³
